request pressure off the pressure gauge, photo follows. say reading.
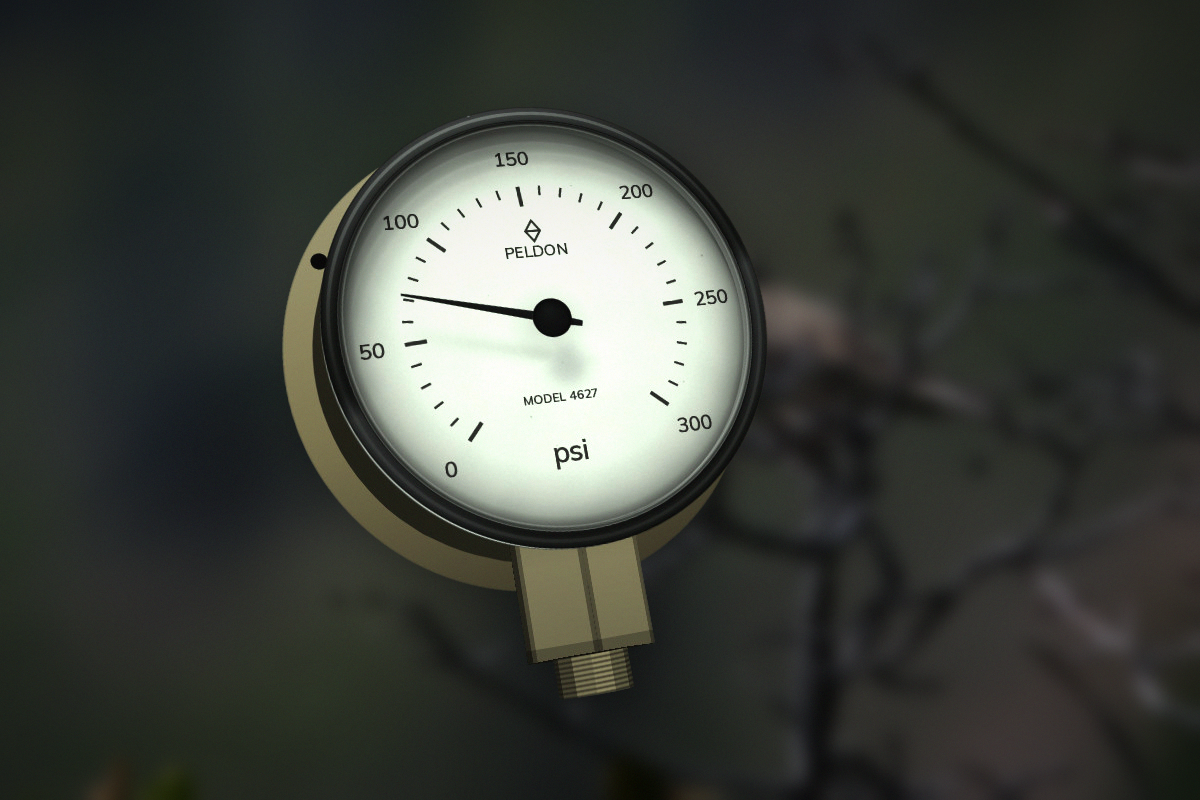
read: 70 psi
